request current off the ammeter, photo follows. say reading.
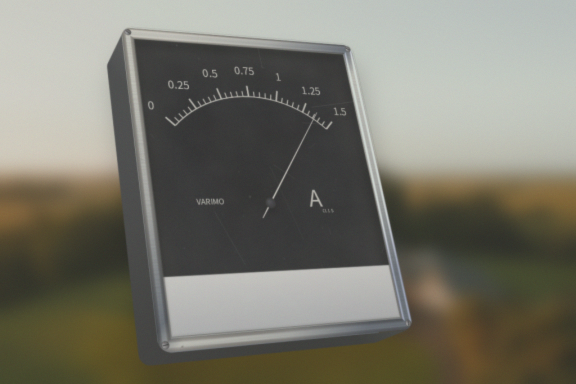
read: 1.35 A
